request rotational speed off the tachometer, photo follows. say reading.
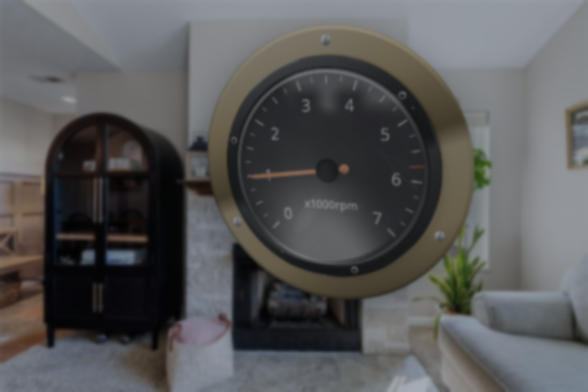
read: 1000 rpm
